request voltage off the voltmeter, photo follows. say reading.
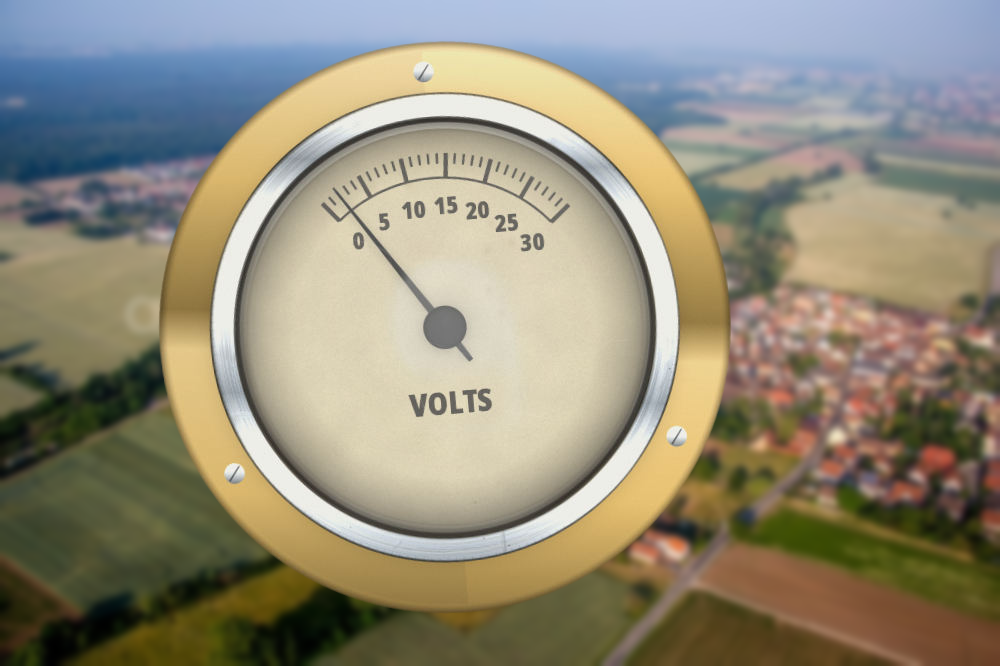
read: 2 V
